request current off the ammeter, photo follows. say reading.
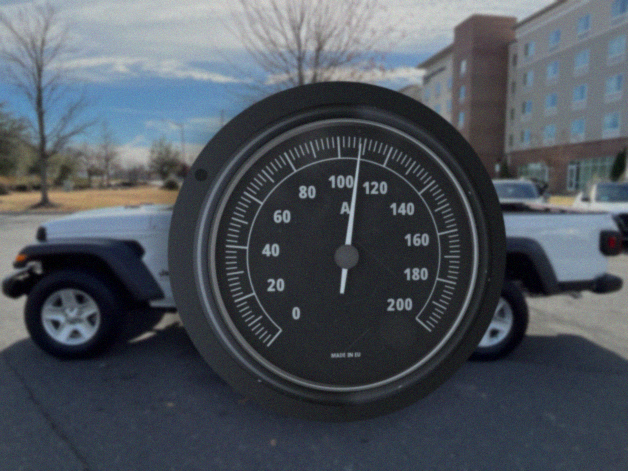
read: 108 A
